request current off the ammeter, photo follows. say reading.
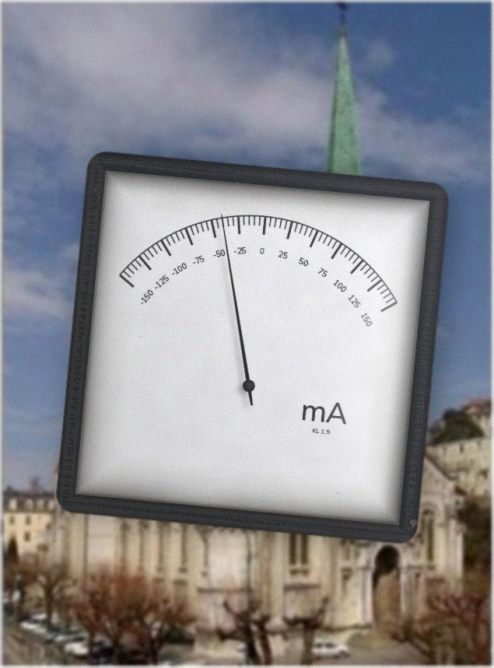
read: -40 mA
